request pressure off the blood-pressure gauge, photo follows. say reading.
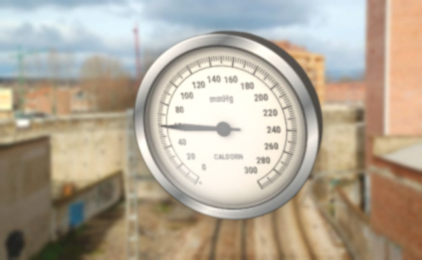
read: 60 mmHg
